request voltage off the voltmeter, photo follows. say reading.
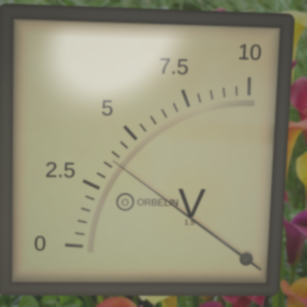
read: 3.75 V
